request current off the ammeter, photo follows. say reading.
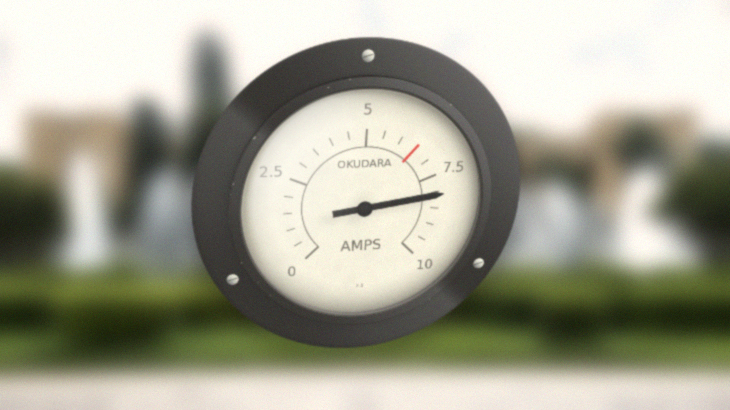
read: 8 A
